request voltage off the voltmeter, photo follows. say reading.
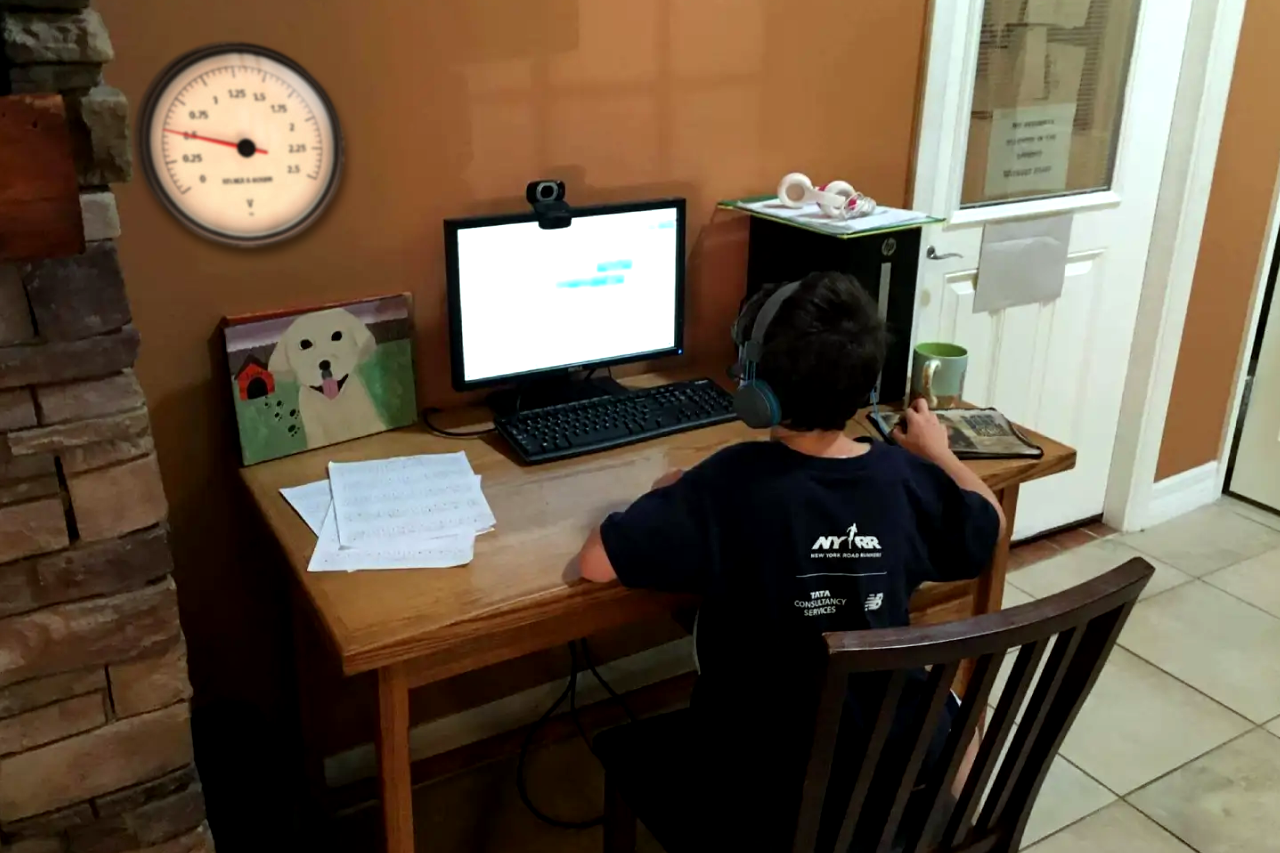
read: 0.5 V
